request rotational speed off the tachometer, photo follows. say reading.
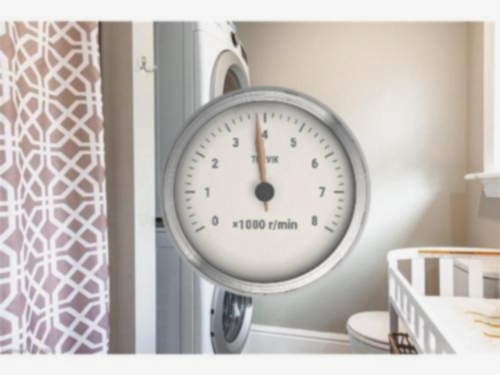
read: 3800 rpm
